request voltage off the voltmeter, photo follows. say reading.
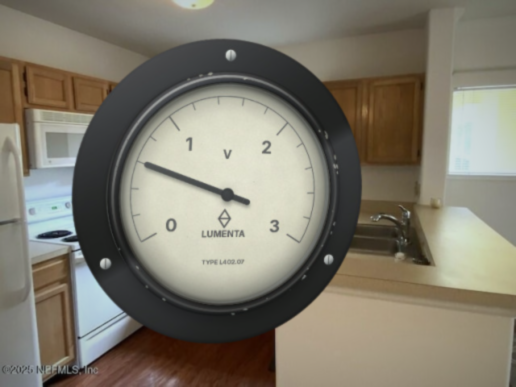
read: 0.6 V
